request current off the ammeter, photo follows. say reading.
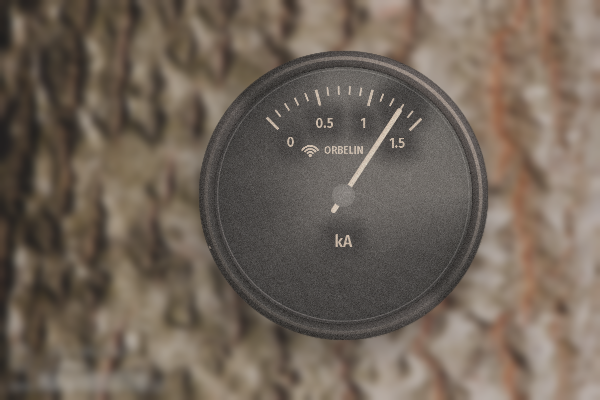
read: 1.3 kA
